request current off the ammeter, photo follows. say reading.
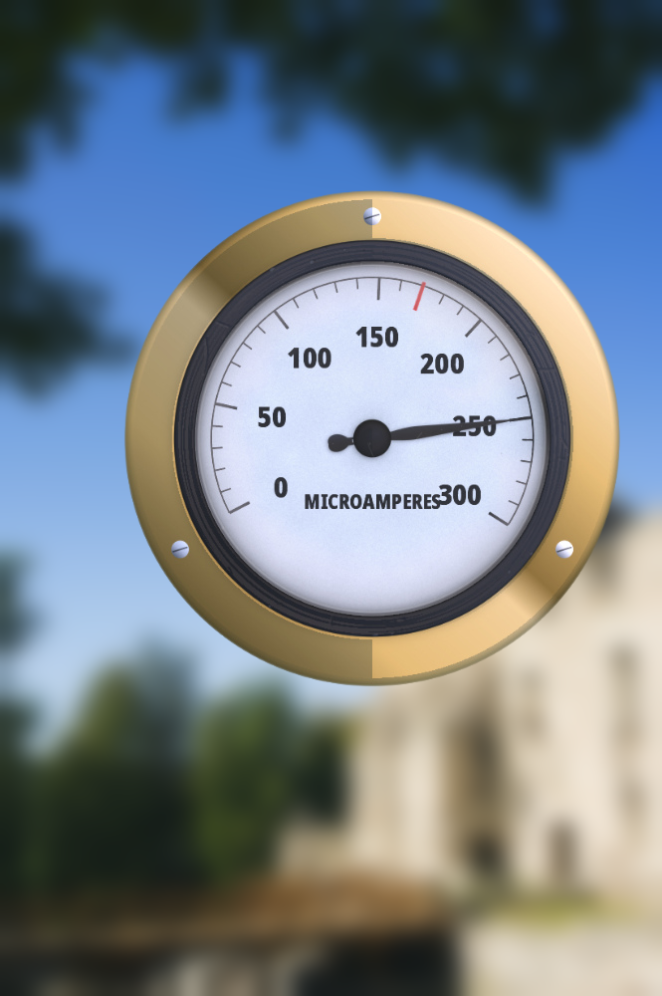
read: 250 µA
